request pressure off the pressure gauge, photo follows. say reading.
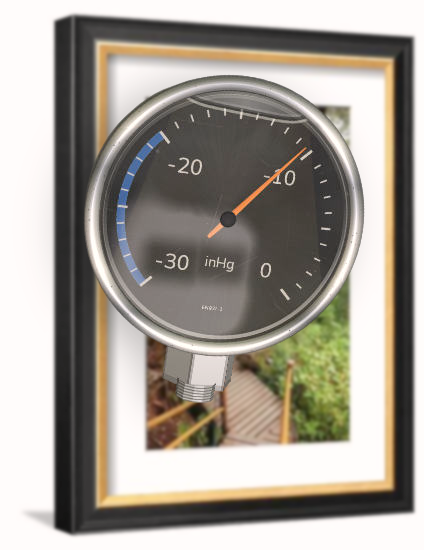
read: -10.5 inHg
